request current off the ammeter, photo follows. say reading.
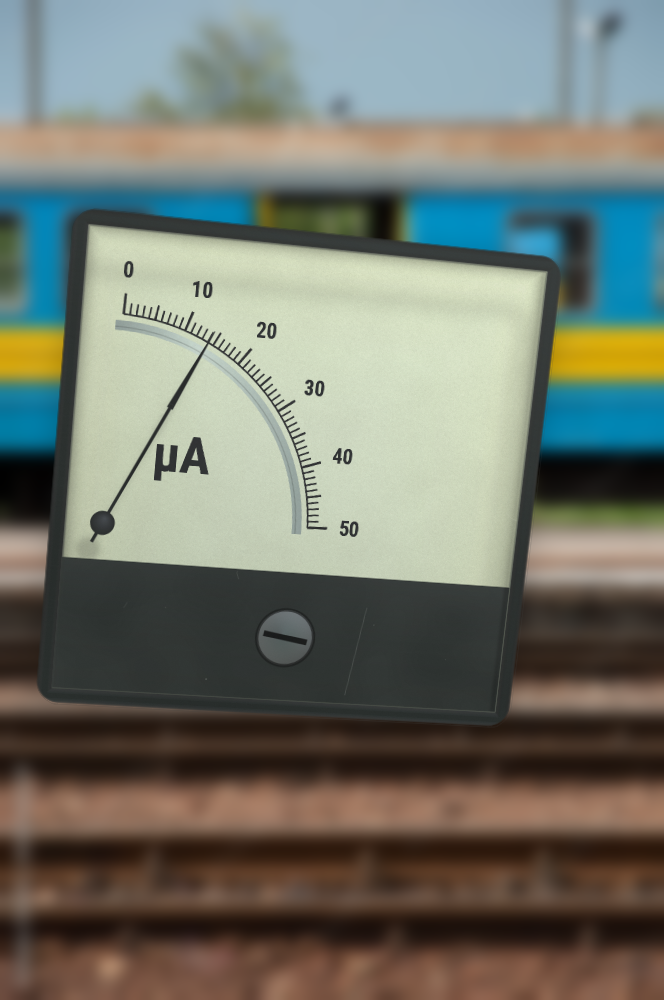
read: 14 µA
